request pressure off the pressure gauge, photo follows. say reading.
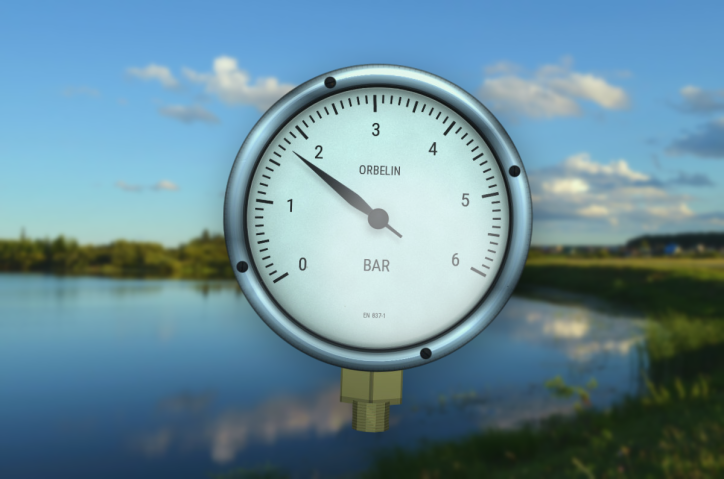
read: 1.75 bar
